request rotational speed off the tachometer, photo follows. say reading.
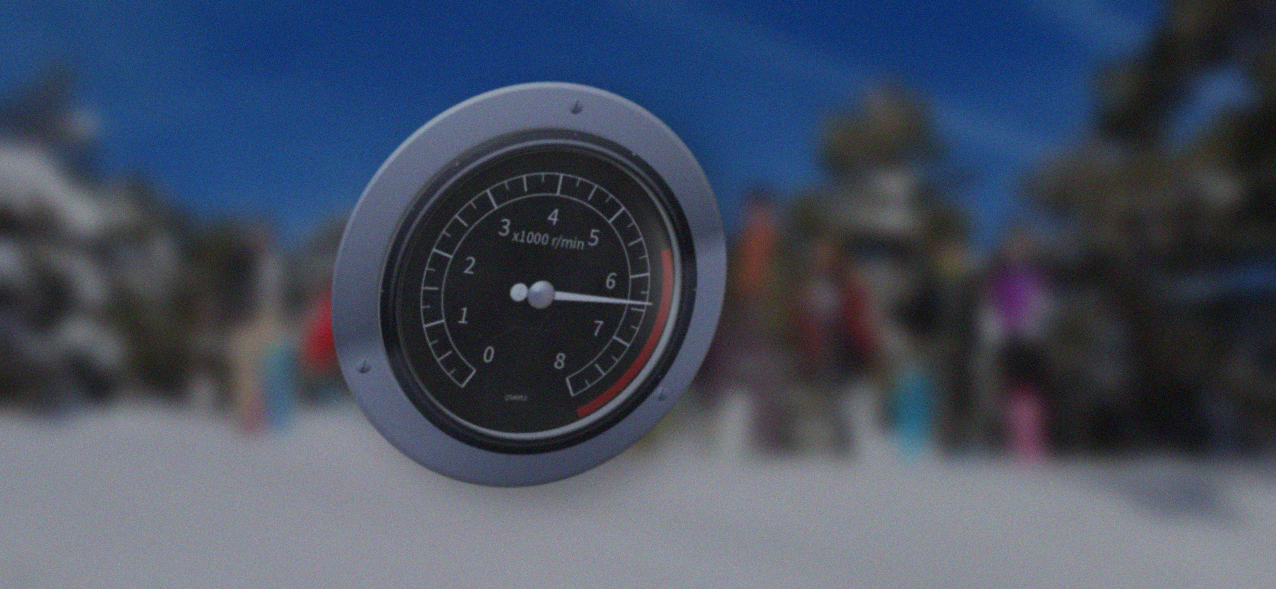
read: 6375 rpm
